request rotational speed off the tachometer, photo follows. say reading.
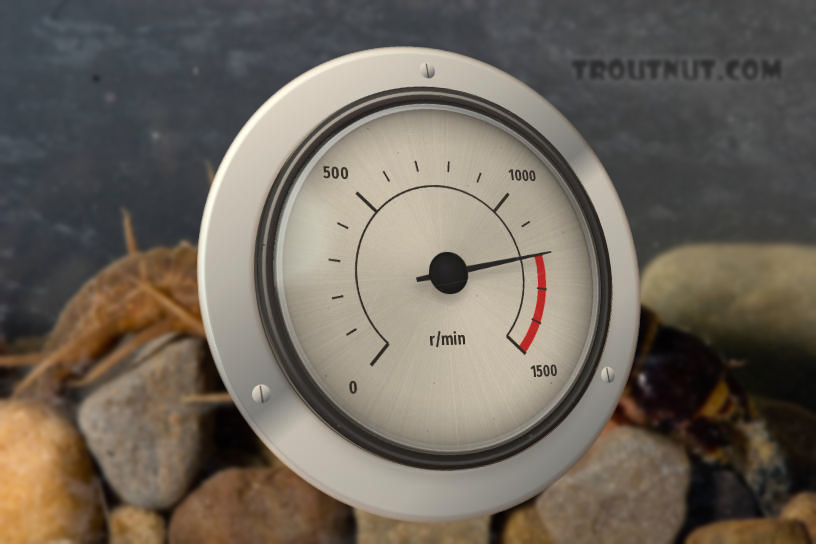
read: 1200 rpm
